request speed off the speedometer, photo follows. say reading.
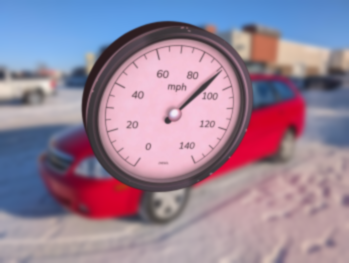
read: 90 mph
